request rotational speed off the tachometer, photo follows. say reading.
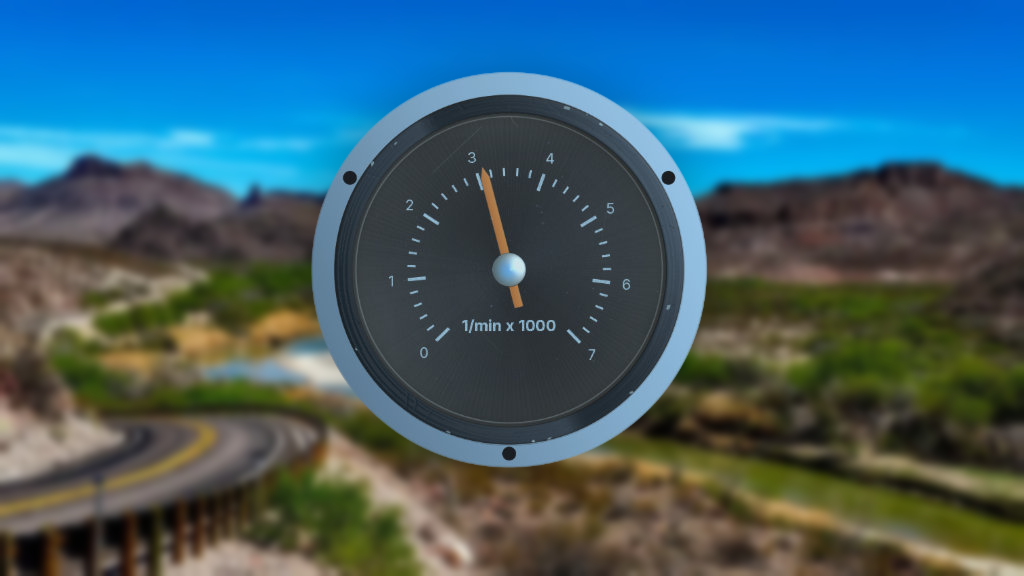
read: 3100 rpm
